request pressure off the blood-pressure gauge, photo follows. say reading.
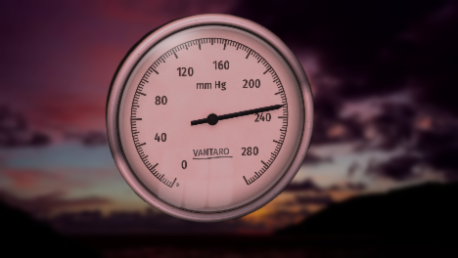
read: 230 mmHg
